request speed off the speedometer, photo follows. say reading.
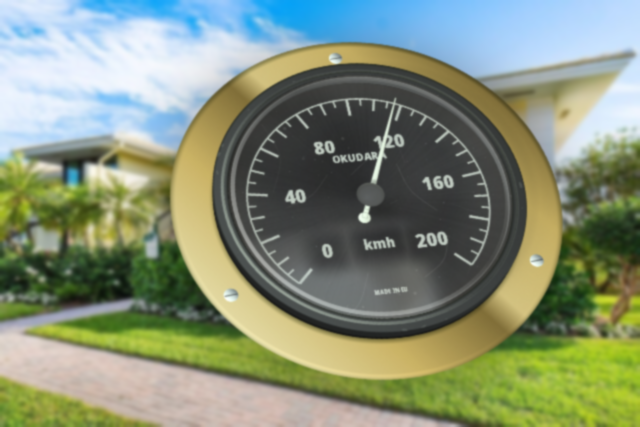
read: 117.5 km/h
